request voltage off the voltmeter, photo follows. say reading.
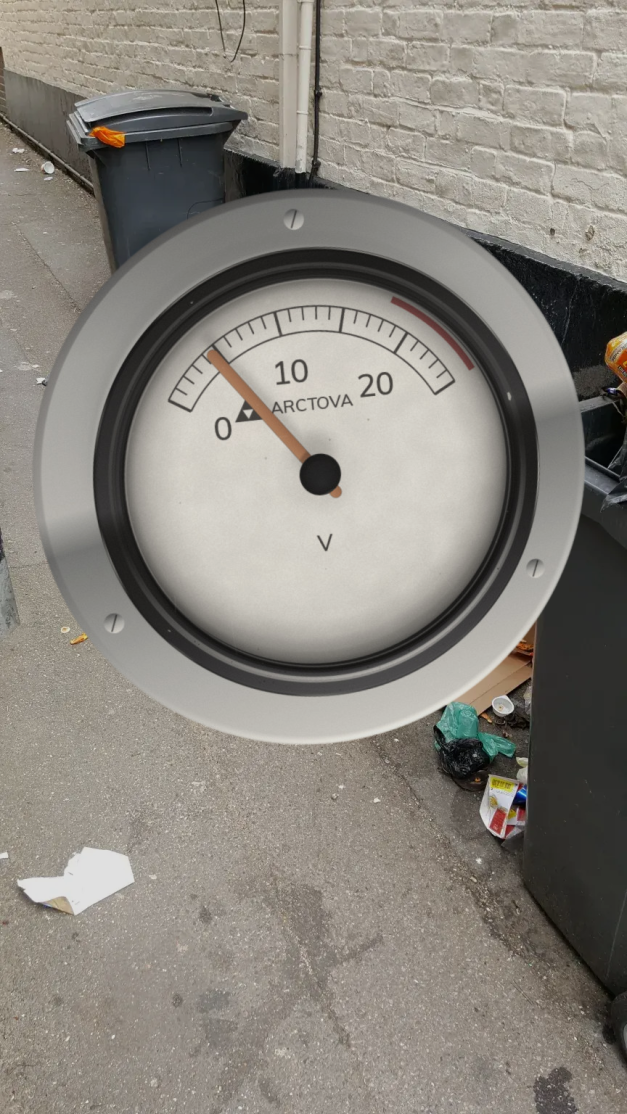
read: 4.5 V
